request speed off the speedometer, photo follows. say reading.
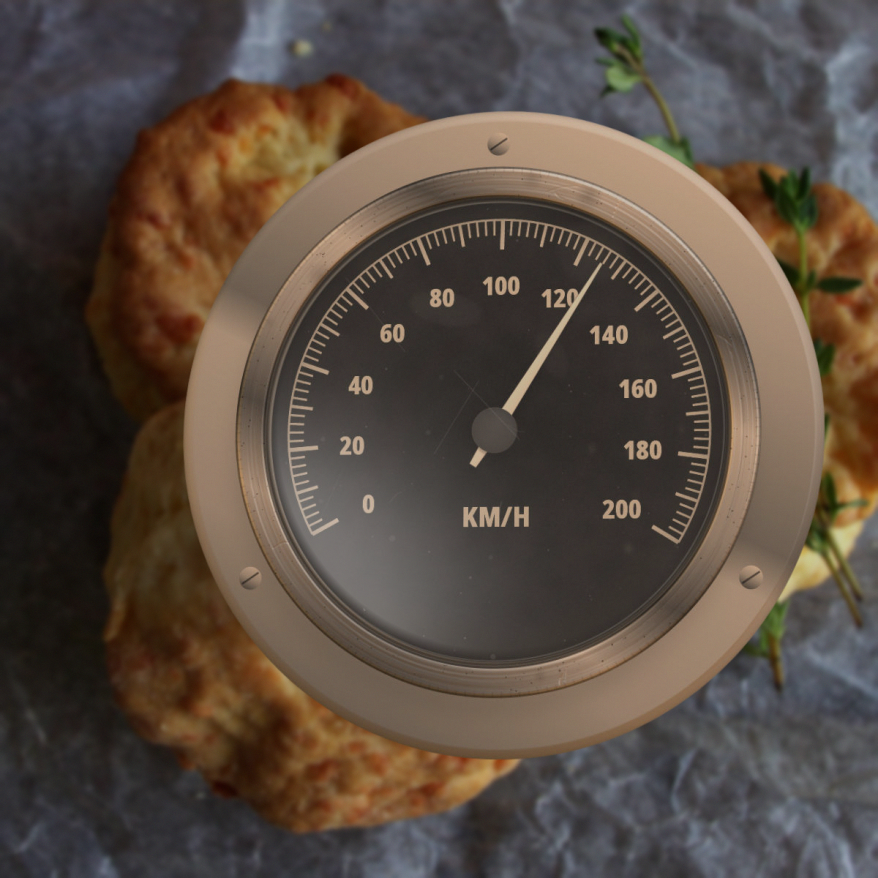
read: 126 km/h
